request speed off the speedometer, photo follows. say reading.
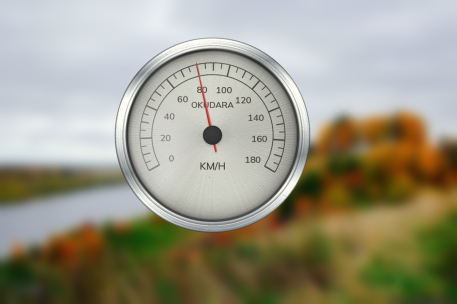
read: 80 km/h
